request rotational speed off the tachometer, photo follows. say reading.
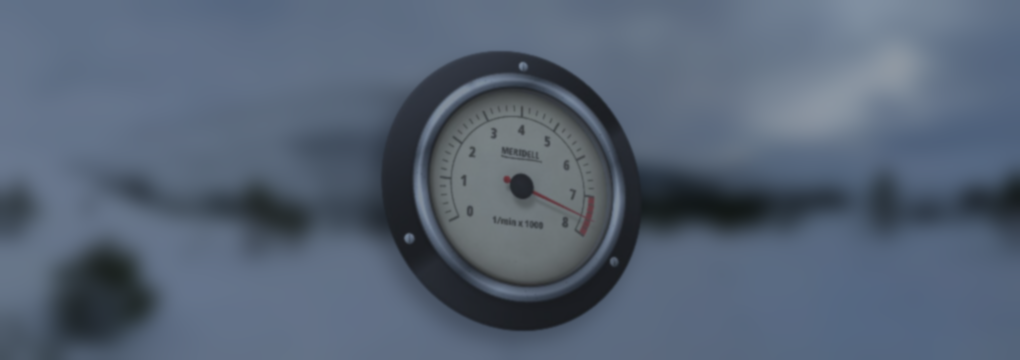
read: 7600 rpm
